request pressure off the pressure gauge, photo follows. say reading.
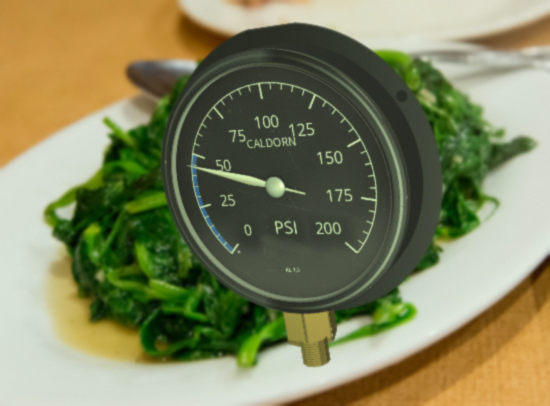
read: 45 psi
